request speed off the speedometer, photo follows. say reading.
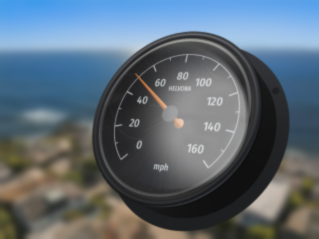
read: 50 mph
